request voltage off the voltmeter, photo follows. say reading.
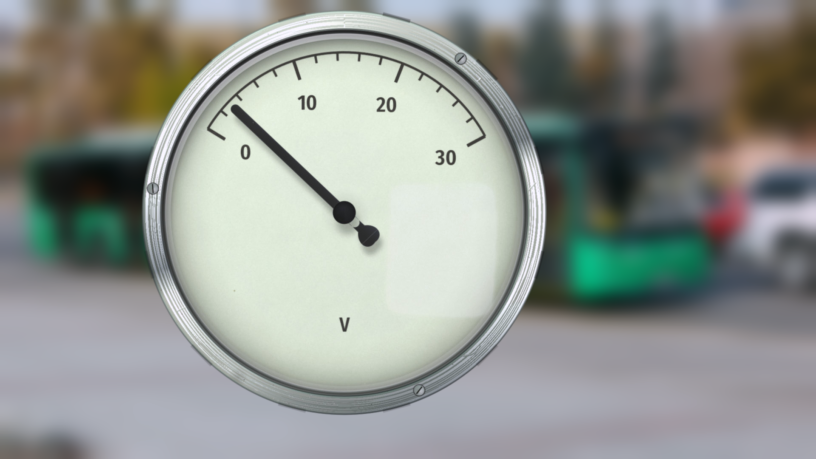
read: 3 V
